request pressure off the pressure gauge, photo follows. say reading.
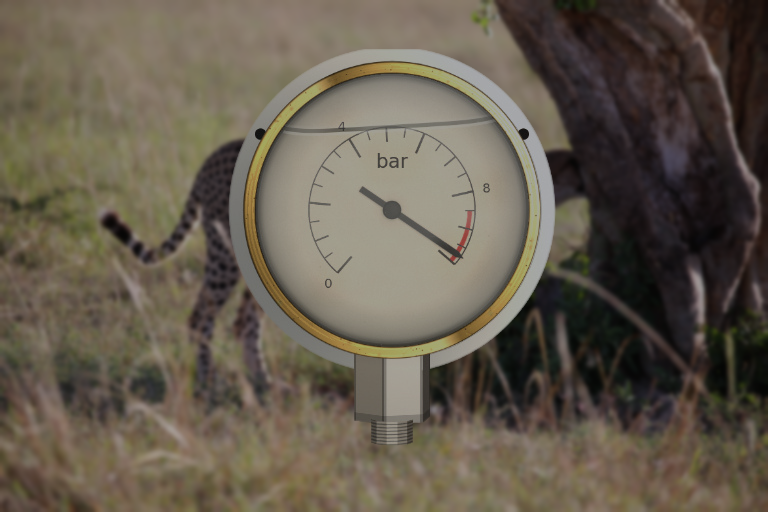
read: 9.75 bar
